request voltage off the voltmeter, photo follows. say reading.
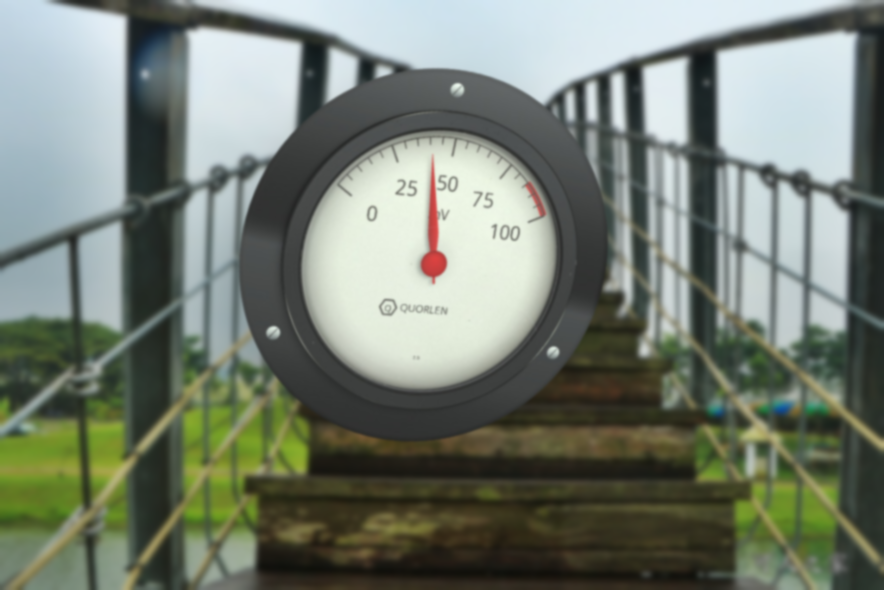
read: 40 mV
